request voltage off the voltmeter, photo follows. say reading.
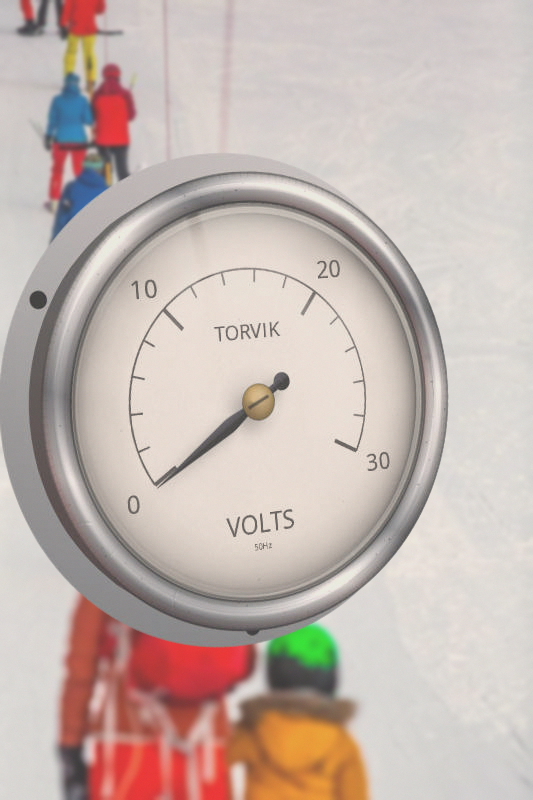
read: 0 V
